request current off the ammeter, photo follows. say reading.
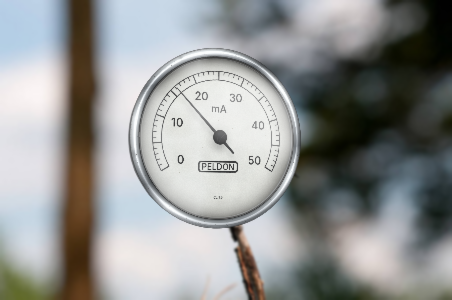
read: 16 mA
